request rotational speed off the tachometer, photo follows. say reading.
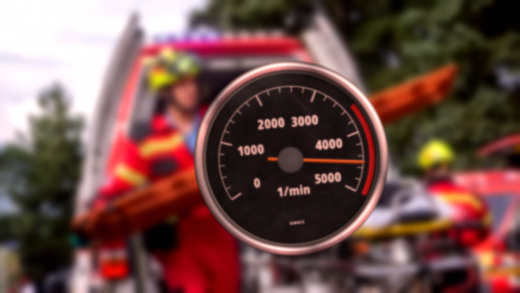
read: 4500 rpm
